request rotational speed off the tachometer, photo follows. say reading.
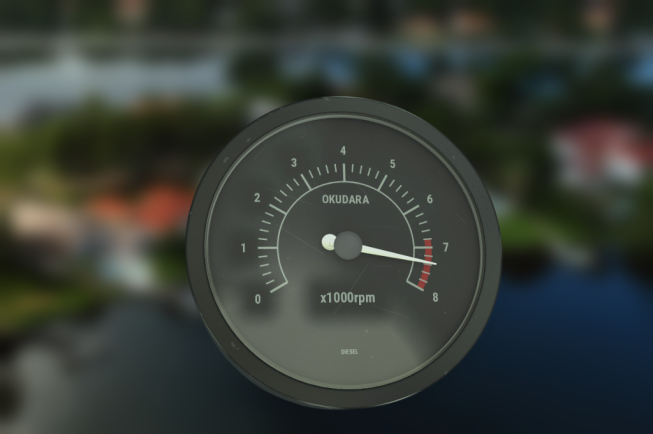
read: 7400 rpm
